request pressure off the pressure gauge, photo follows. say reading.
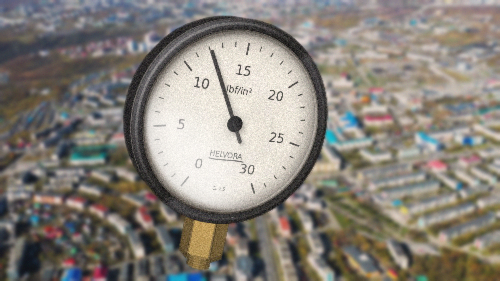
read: 12 psi
